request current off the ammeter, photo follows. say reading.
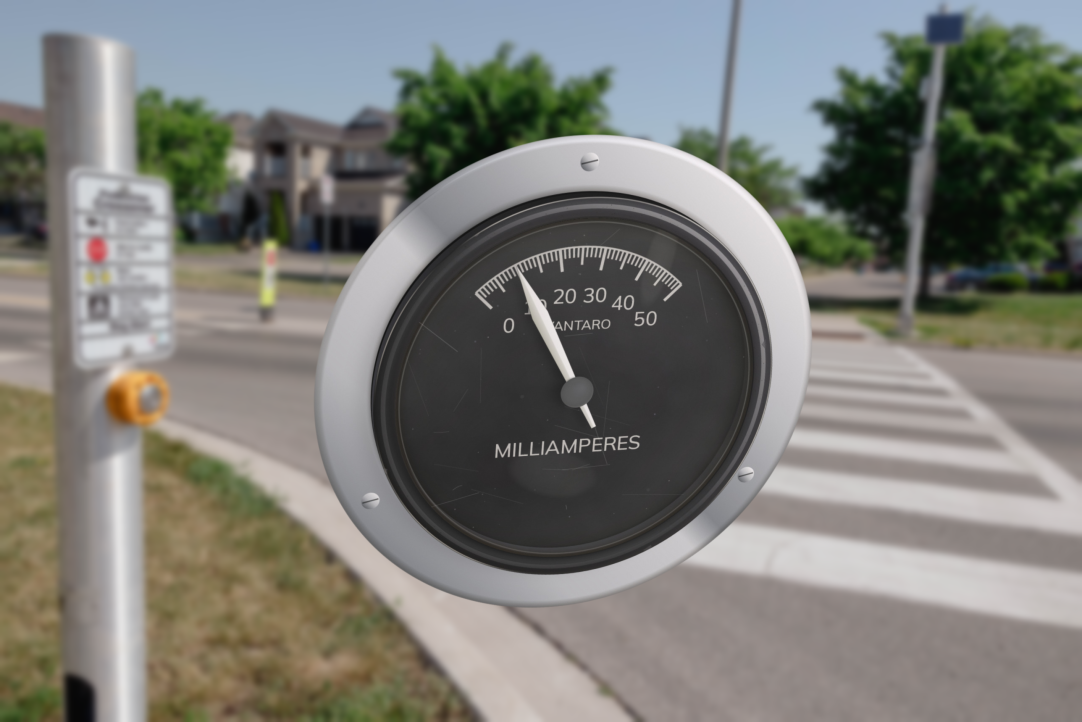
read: 10 mA
